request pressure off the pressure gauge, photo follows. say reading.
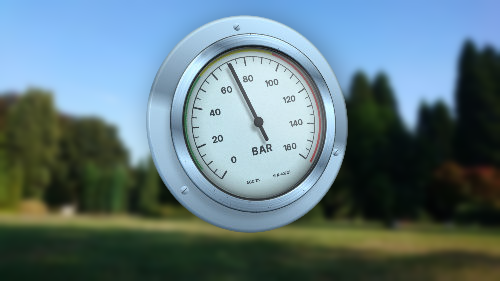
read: 70 bar
